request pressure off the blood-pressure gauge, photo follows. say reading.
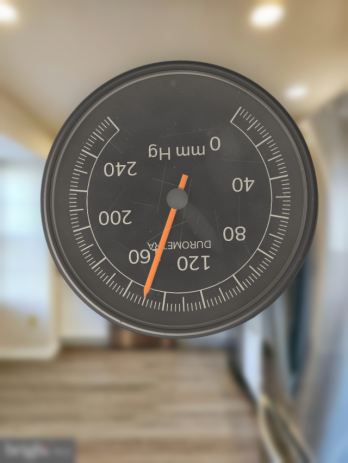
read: 150 mmHg
